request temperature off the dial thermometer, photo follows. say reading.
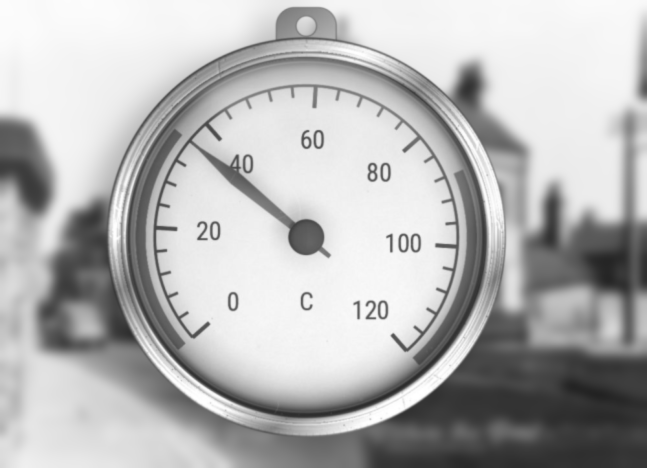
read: 36 °C
